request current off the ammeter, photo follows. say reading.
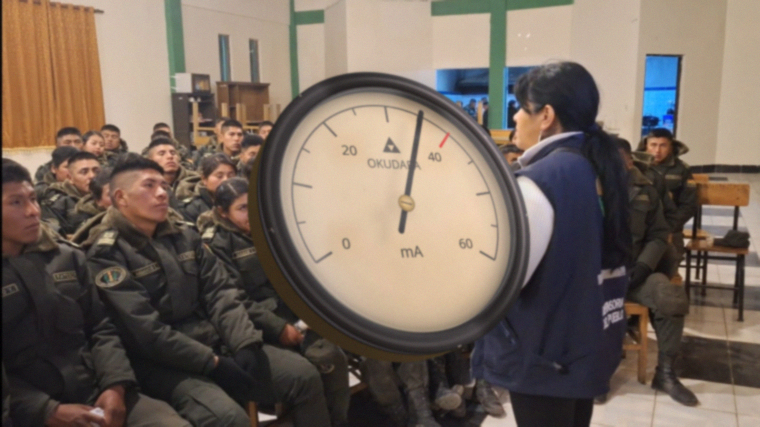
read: 35 mA
